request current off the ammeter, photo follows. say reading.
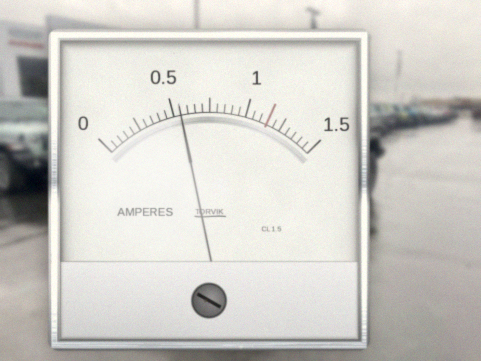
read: 0.55 A
